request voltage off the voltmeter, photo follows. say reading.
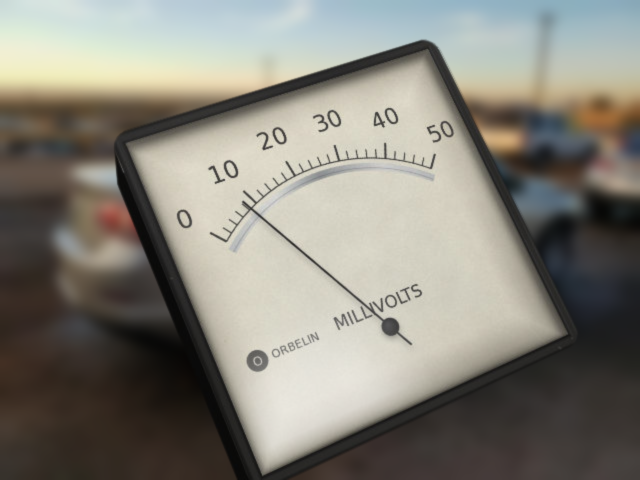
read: 8 mV
